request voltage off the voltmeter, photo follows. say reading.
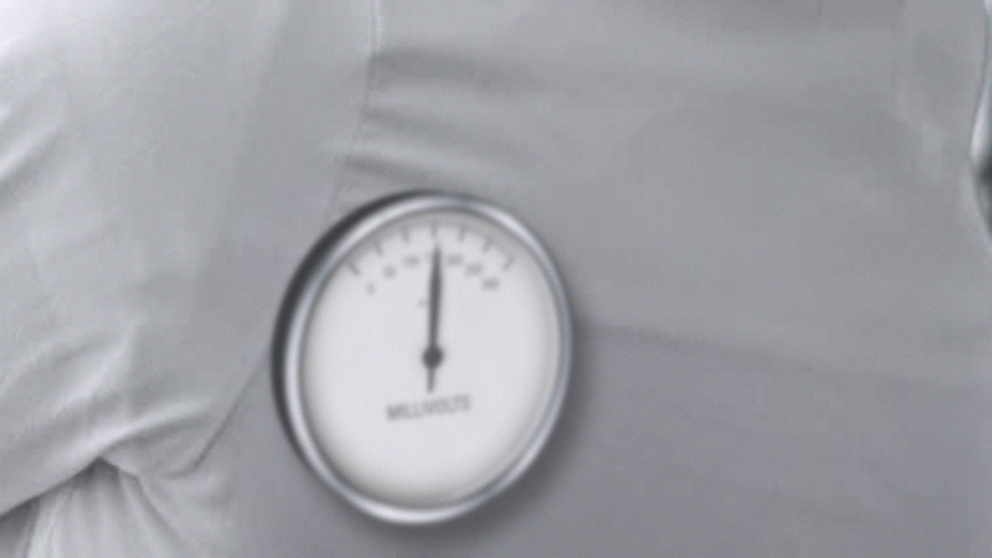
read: 150 mV
